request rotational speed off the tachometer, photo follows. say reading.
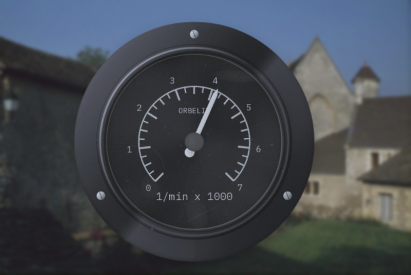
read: 4125 rpm
